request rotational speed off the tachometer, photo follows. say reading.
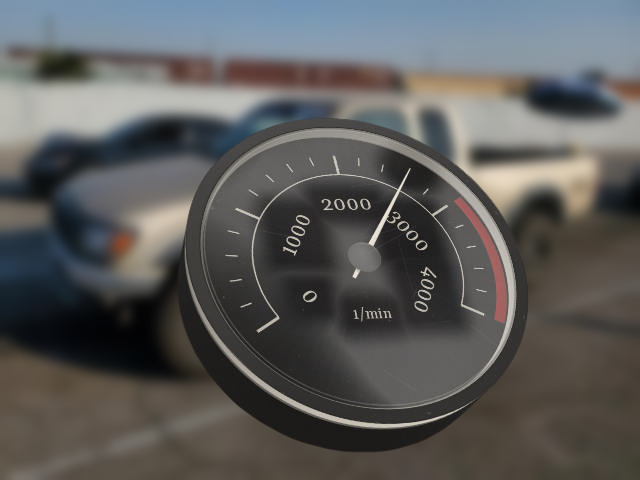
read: 2600 rpm
